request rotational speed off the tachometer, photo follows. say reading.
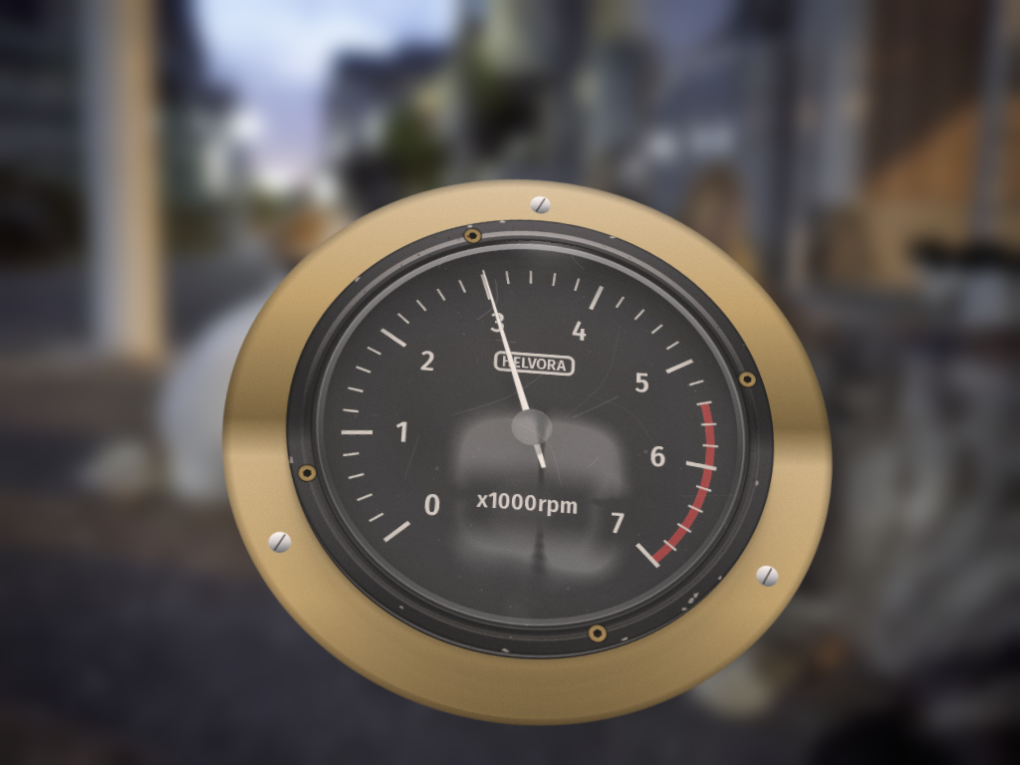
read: 3000 rpm
